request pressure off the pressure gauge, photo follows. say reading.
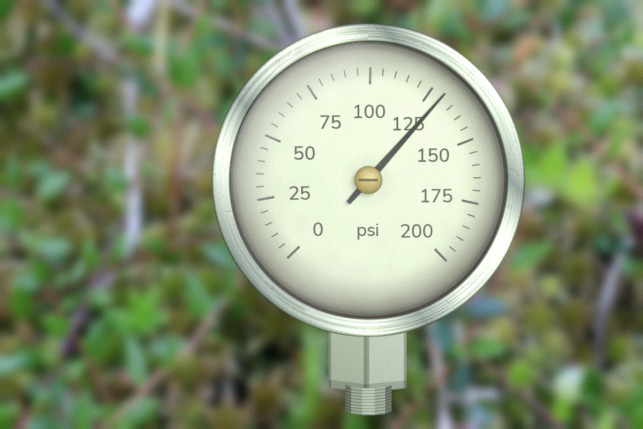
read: 130 psi
